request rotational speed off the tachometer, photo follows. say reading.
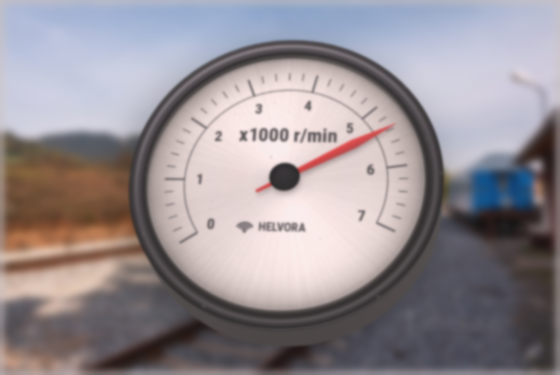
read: 5400 rpm
